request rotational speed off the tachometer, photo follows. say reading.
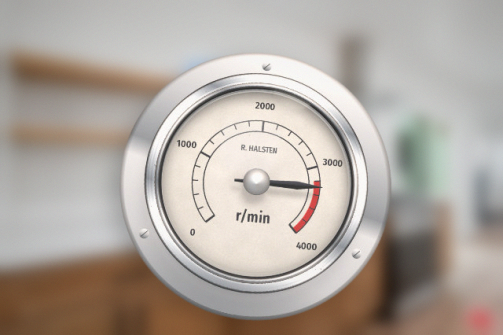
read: 3300 rpm
